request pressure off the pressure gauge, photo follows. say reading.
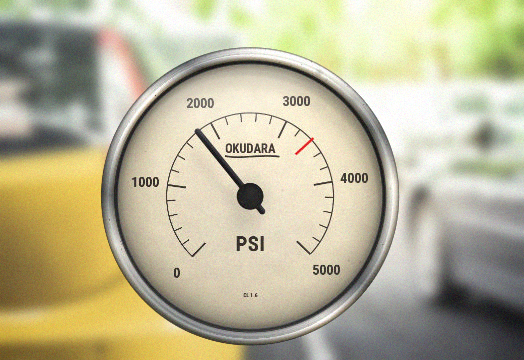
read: 1800 psi
